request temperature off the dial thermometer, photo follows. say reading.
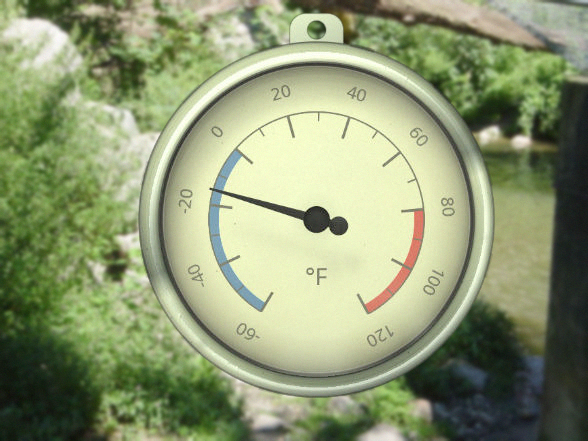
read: -15 °F
